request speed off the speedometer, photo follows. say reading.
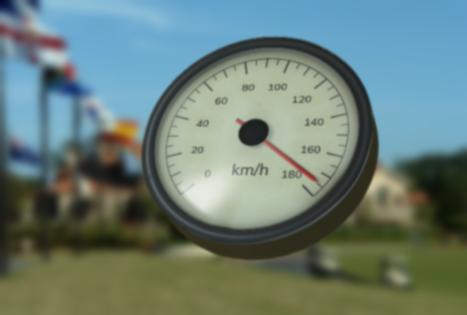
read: 175 km/h
